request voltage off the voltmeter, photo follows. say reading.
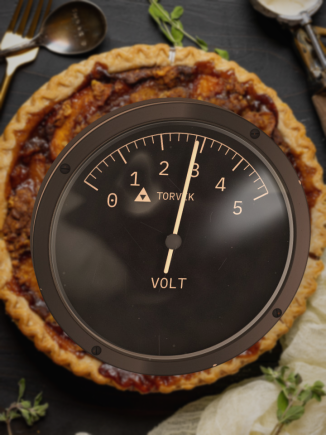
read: 2.8 V
